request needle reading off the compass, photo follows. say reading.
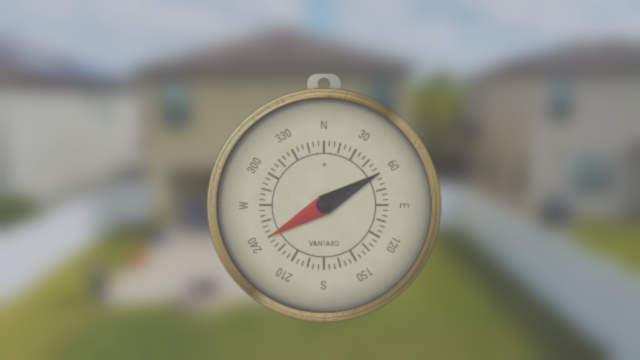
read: 240 °
